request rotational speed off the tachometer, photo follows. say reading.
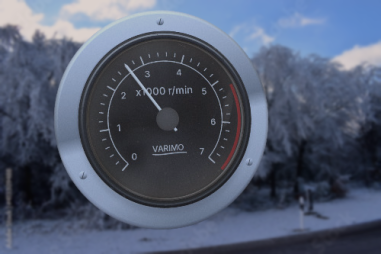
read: 2600 rpm
